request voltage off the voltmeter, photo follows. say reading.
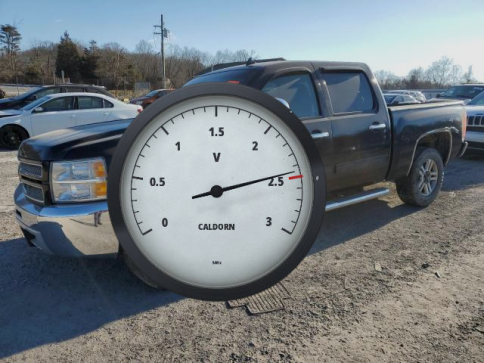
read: 2.45 V
